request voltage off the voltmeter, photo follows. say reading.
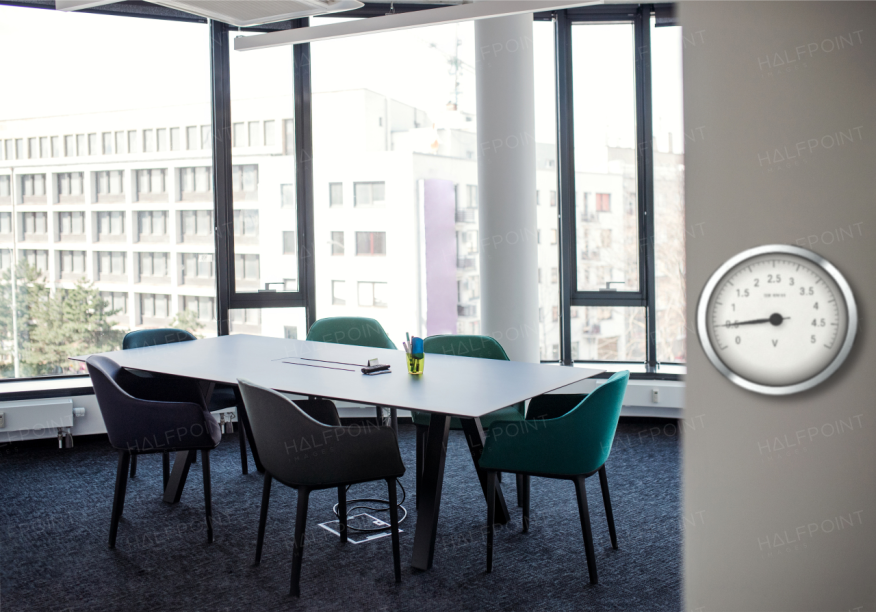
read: 0.5 V
